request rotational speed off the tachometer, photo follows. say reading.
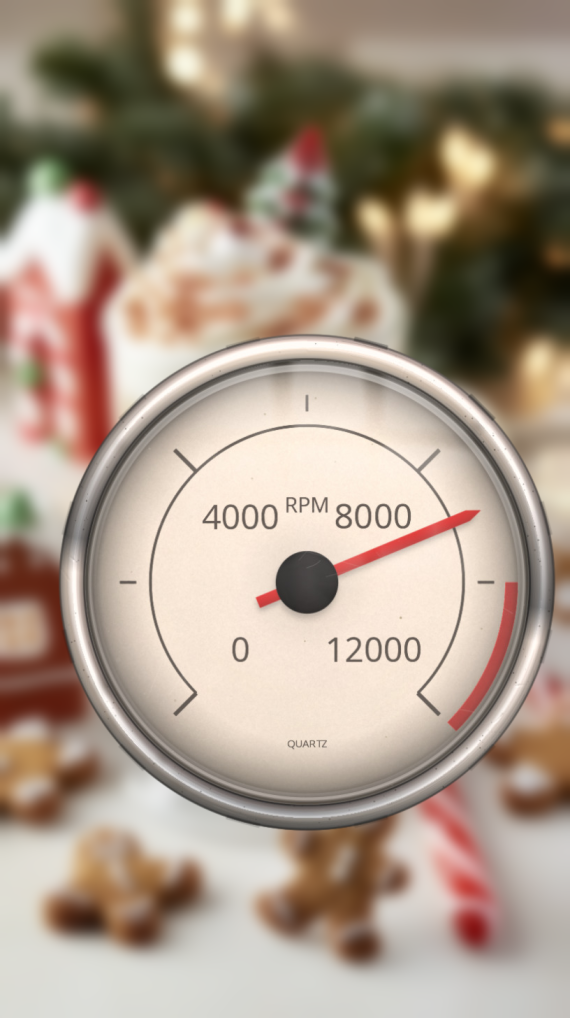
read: 9000 rpm
